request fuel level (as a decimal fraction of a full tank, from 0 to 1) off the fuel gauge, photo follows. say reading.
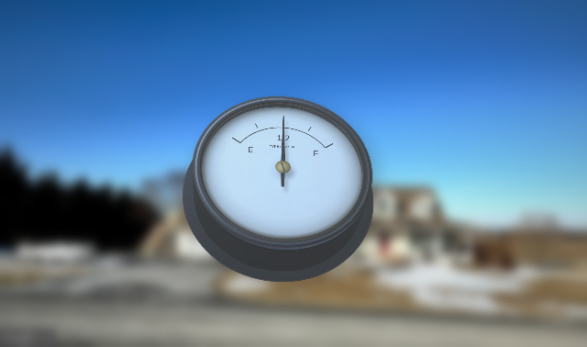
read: 0.5
